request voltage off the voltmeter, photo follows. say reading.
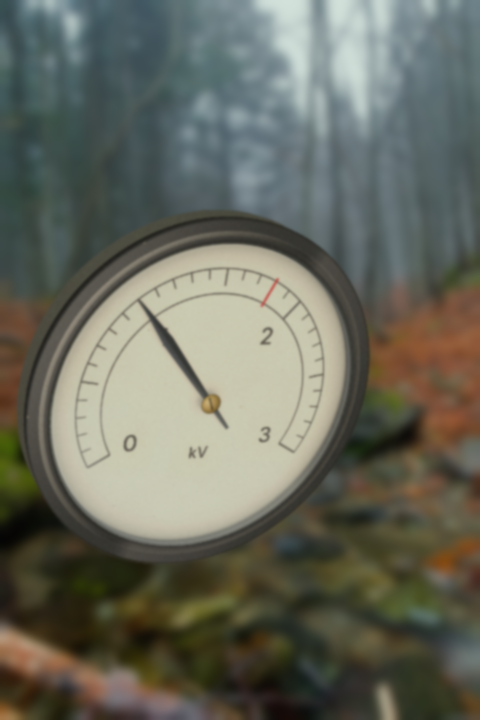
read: 1 kV
